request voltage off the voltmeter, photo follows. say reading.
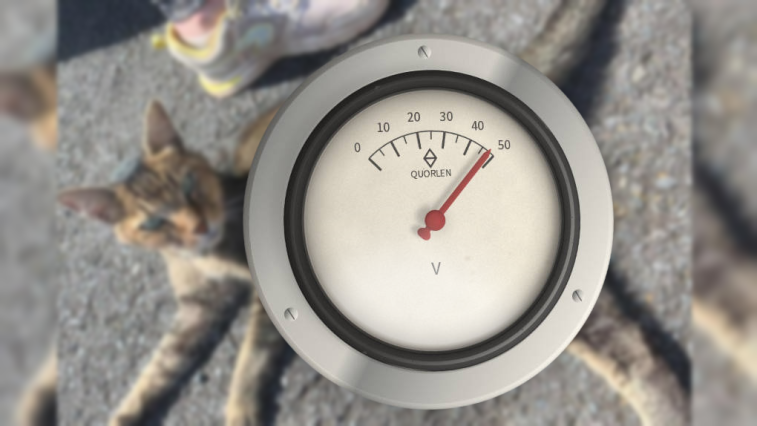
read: 47.5 V
